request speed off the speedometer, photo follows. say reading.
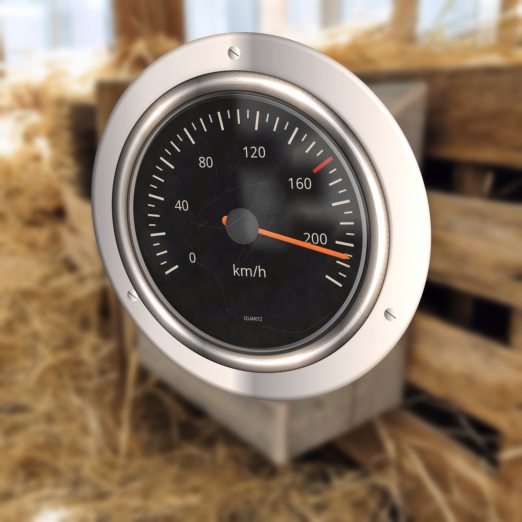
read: 205 km/h
